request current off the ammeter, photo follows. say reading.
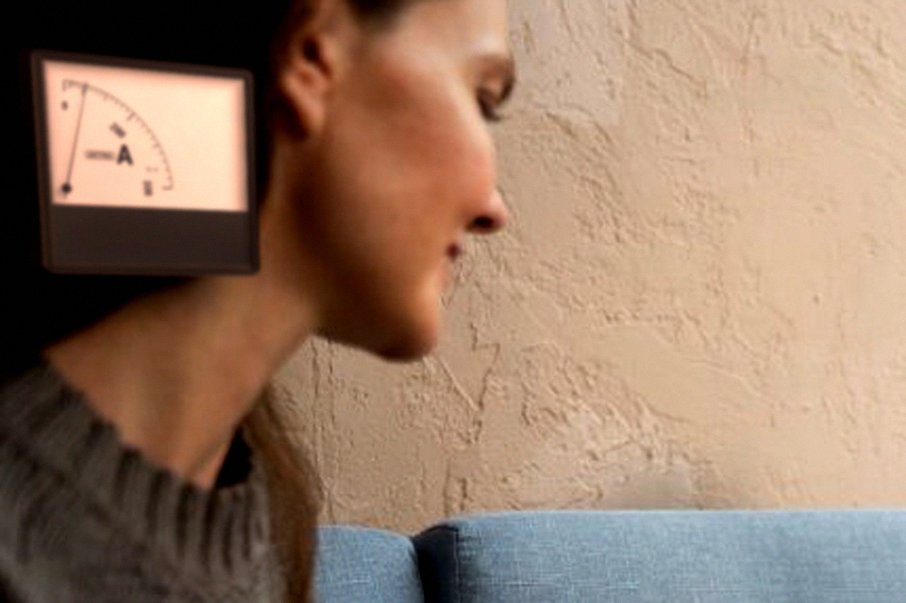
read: 100 A
